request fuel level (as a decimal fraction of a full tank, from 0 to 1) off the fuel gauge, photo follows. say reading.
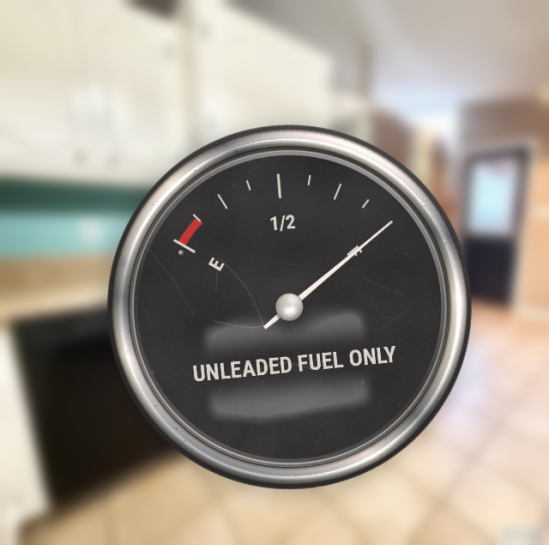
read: 1
